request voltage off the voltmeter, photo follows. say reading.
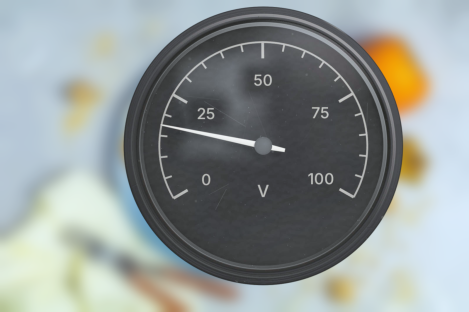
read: 17.5 V
